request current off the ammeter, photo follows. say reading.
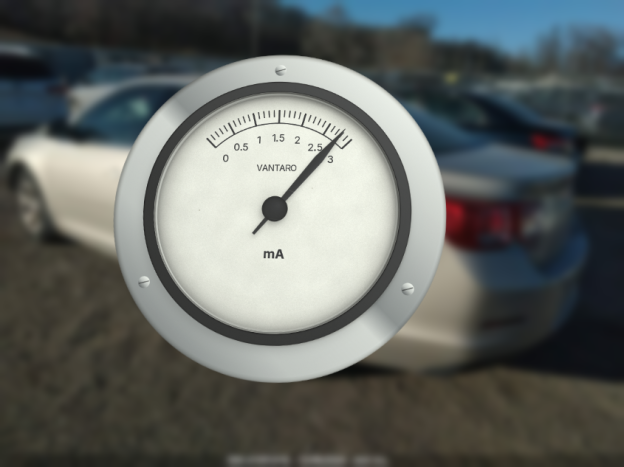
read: 2.8 mA
